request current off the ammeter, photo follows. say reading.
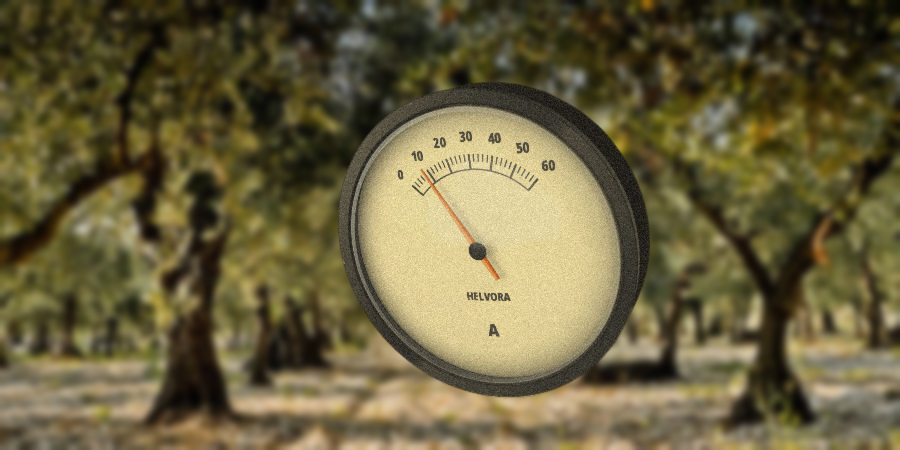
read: 10 A
